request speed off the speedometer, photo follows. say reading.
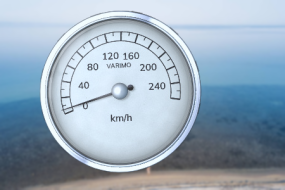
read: 5 km/h
